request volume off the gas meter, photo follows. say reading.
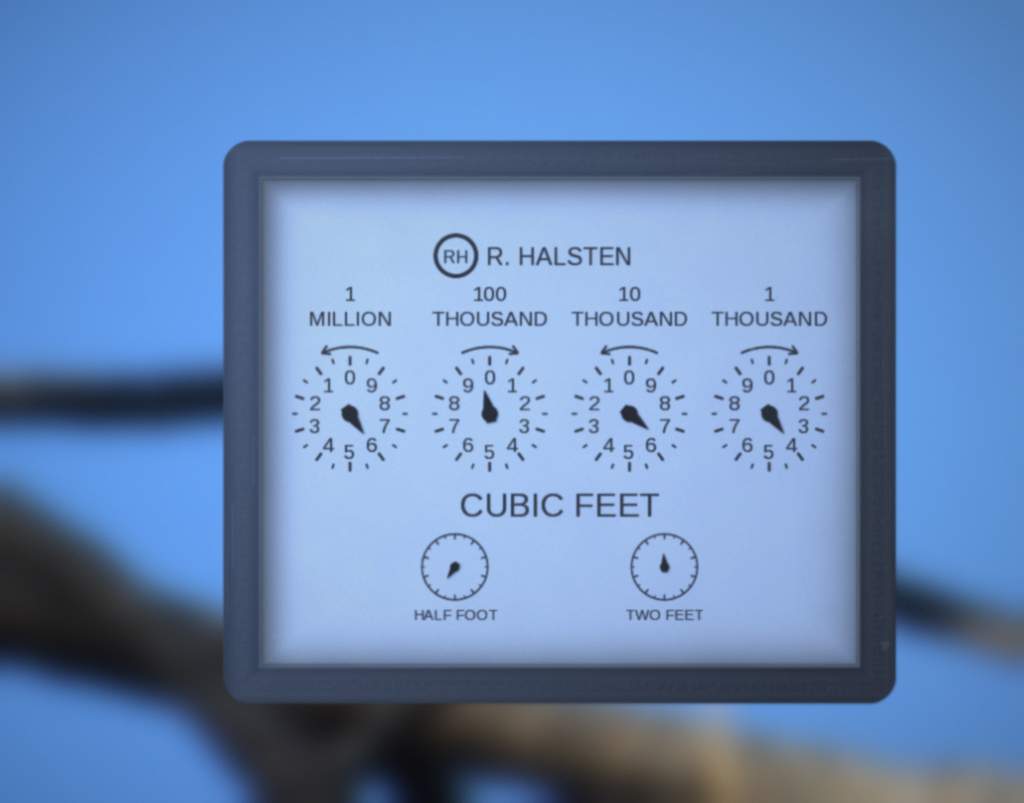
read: 596400 ft³
